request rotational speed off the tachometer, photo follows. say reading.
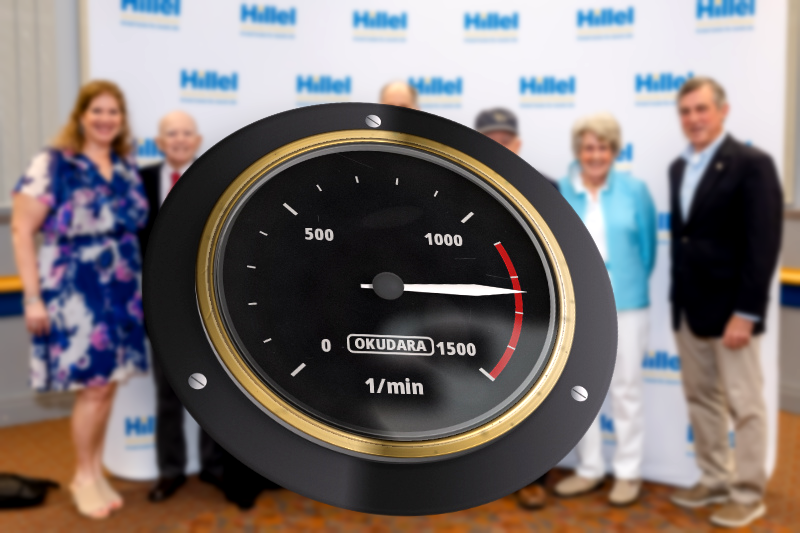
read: 1250 rpm
